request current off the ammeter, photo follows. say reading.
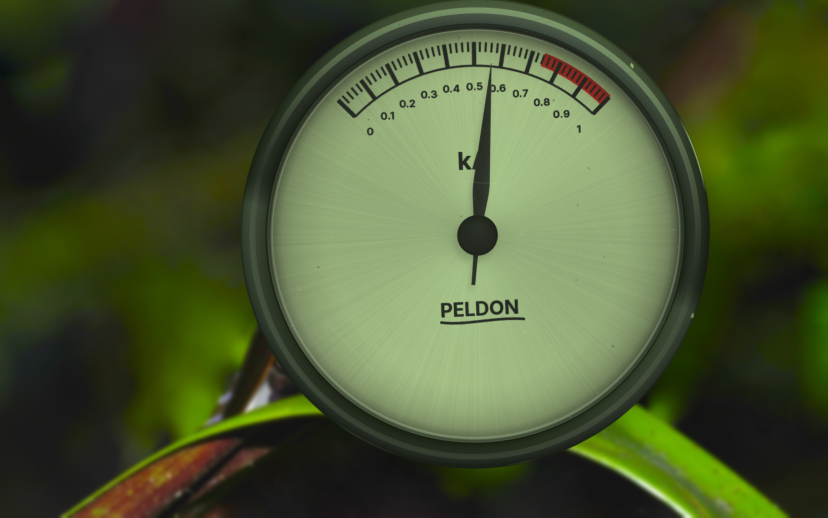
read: 0.56 kA
